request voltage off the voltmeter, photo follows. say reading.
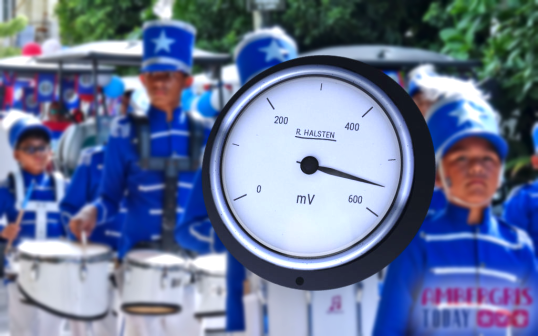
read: 550 mV
